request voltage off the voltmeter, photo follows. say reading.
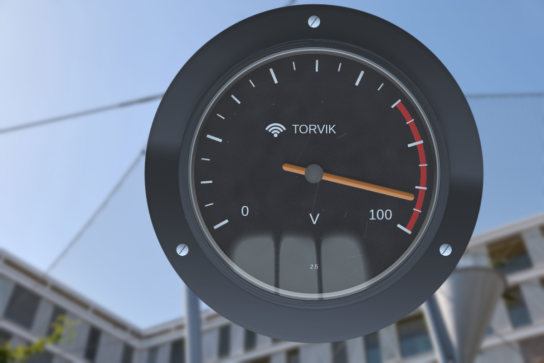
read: 92.5 V
